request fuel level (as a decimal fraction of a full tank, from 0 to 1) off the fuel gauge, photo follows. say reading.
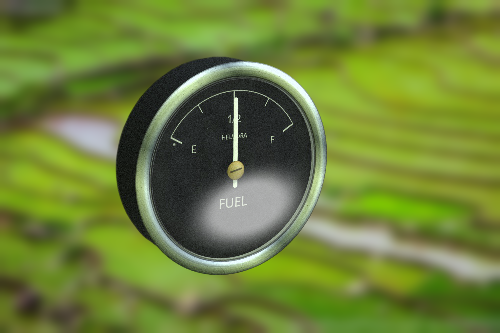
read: 0.5
